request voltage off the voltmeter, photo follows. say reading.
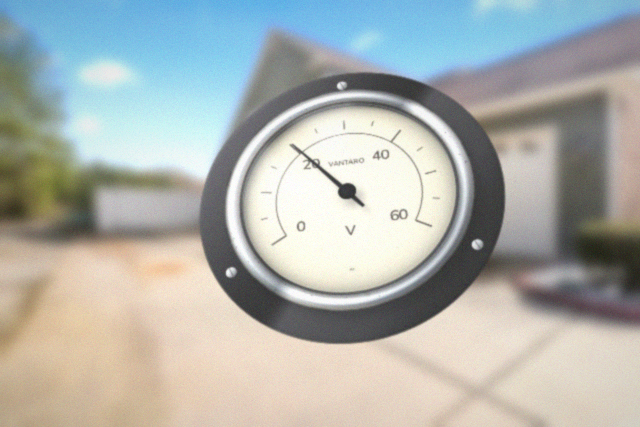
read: 20 V
